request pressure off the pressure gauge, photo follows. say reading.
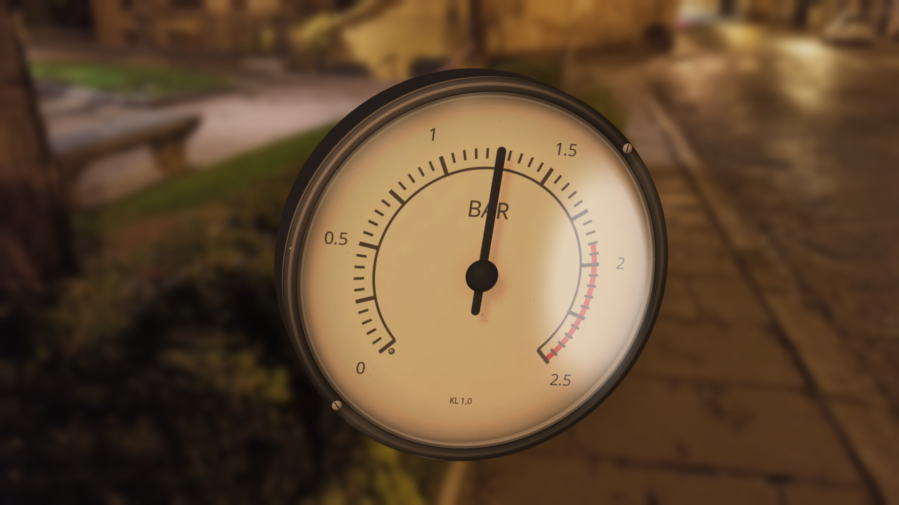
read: 1.25 bar
